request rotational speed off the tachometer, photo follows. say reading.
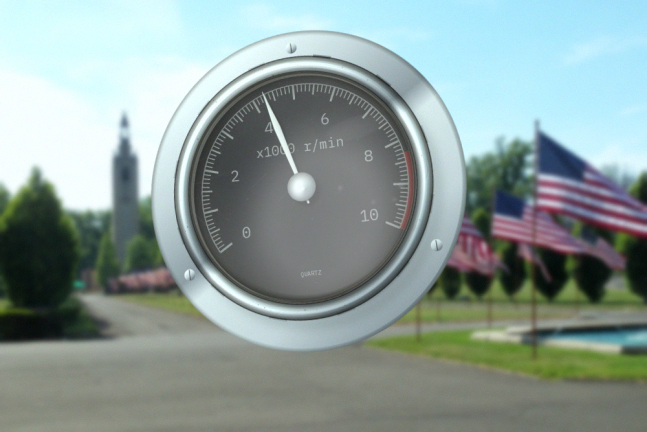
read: 4300 rpm
